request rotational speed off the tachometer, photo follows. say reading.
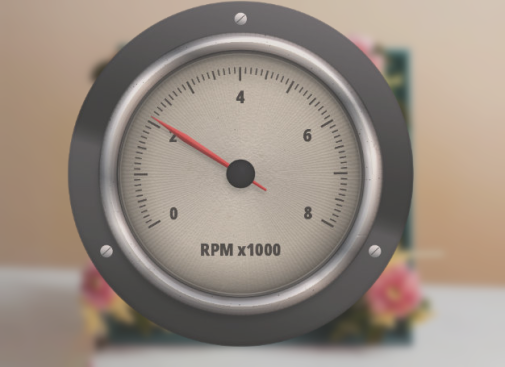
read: 2100 rpm
